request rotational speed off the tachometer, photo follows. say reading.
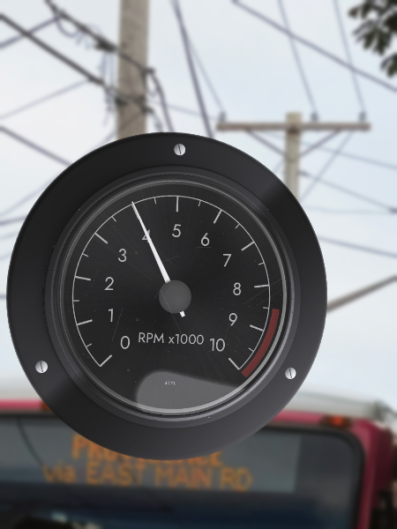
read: 4000 rpm
